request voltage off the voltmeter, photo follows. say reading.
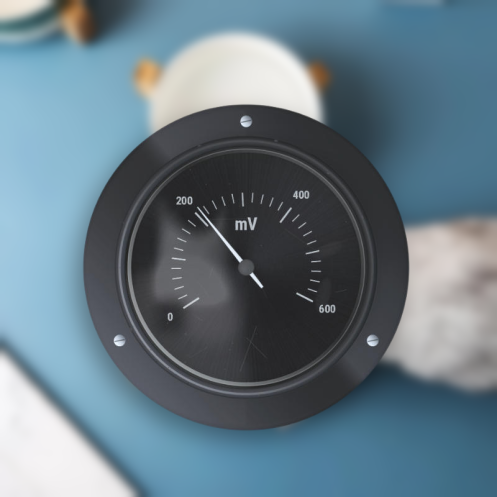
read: 210 mV
